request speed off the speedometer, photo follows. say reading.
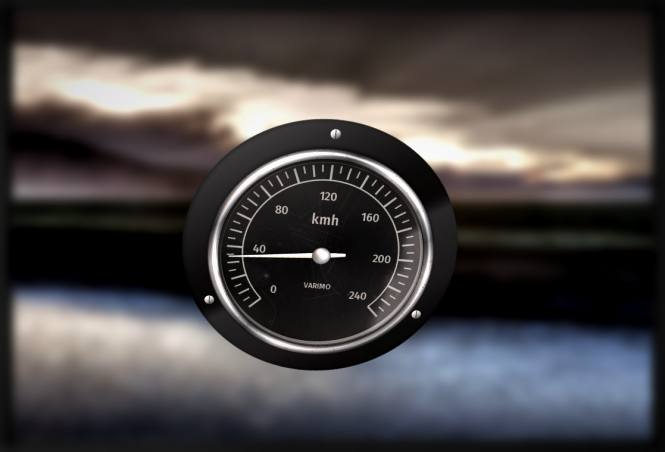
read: 35 km/h
